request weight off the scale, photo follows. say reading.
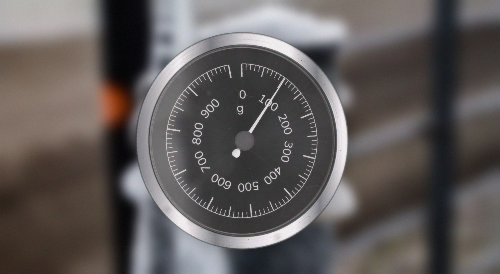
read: 100 g
